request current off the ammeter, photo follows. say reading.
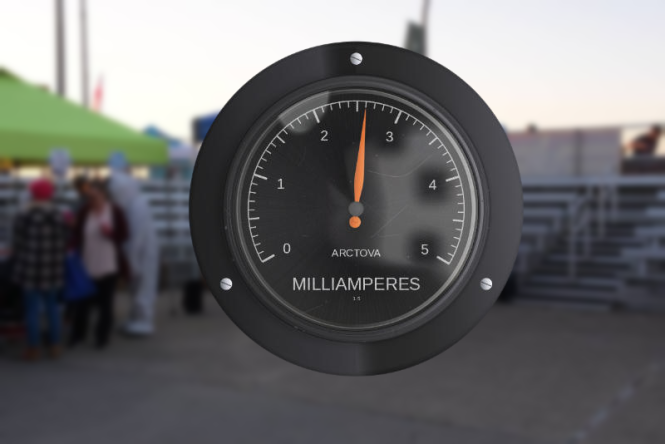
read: 2.6 mA
